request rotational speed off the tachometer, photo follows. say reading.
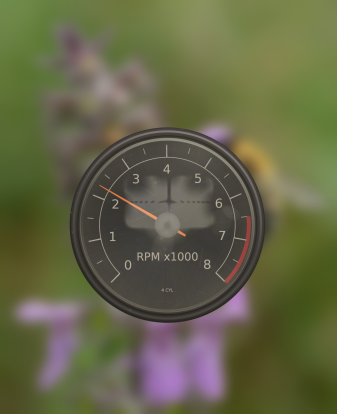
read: 2250 rpm
